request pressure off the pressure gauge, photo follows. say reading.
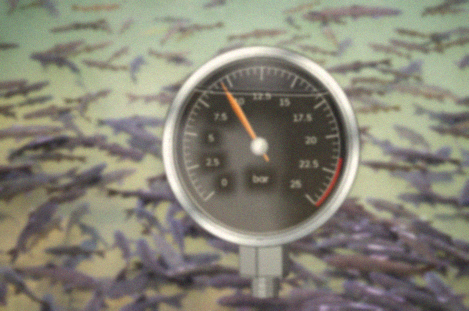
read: 9.5 bar
